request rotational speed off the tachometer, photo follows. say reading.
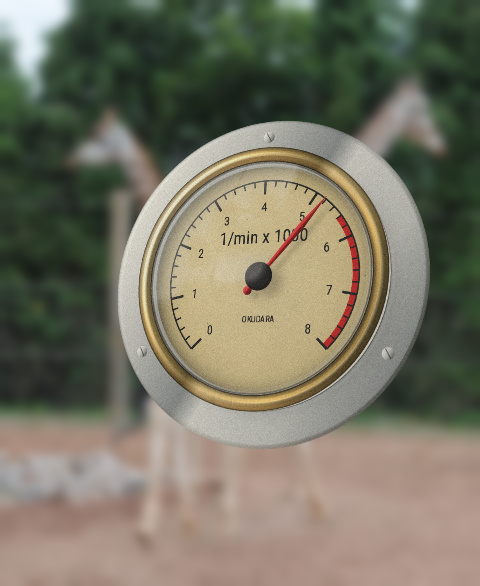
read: 5200 rpm
